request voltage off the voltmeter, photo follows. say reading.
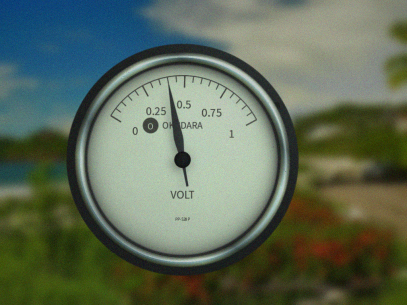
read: 0.4 V
